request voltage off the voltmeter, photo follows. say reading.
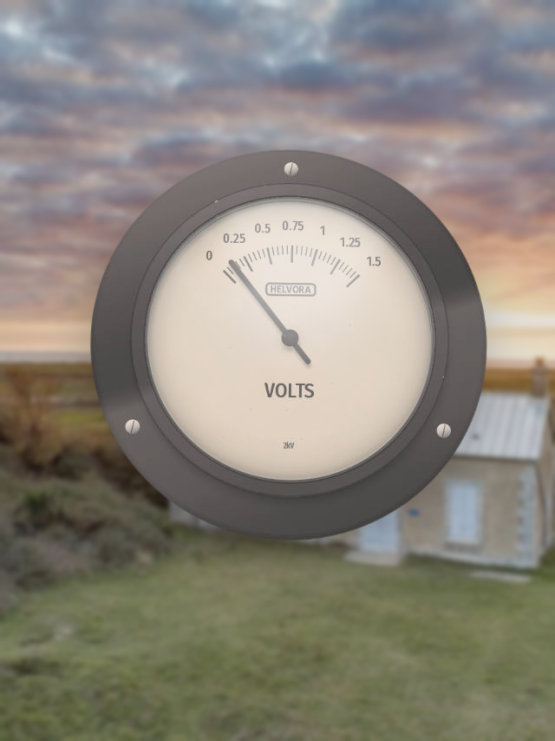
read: 0.1 V
